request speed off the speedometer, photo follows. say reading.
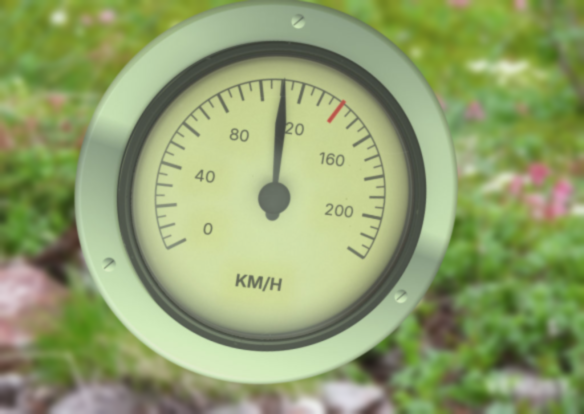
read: 110 km/h
